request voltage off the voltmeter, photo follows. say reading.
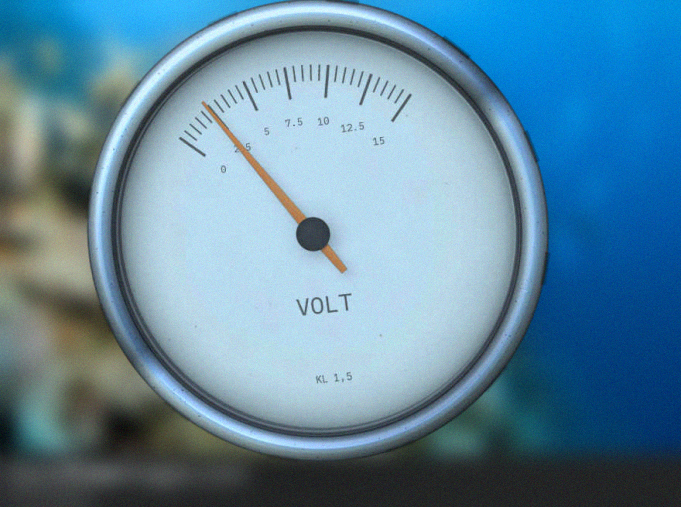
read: 2.5 V
